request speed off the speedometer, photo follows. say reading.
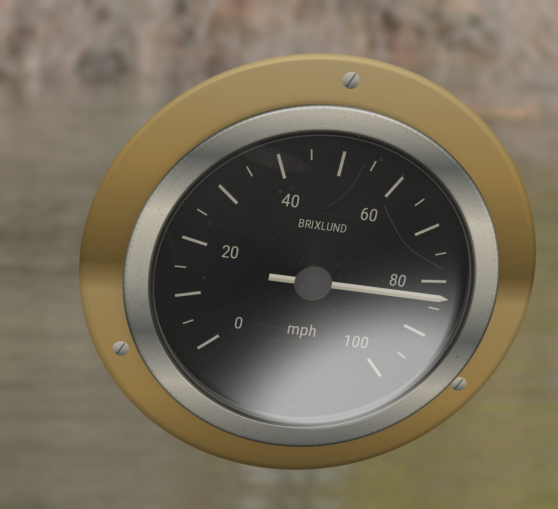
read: 82.5 mph
